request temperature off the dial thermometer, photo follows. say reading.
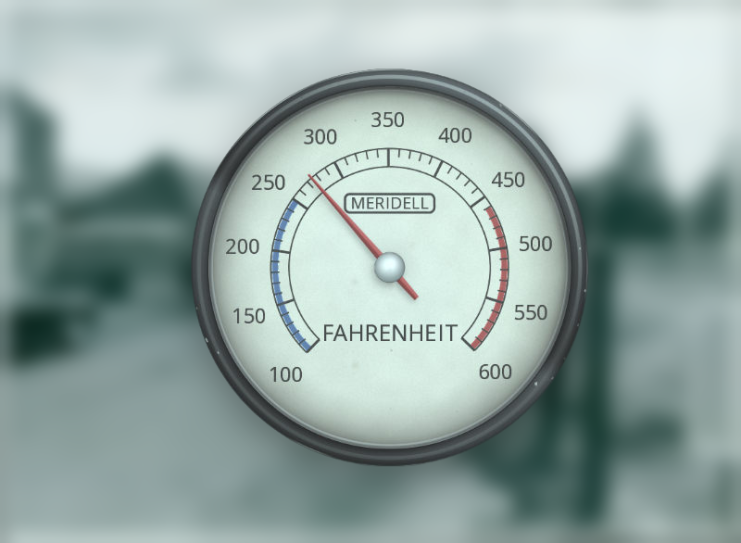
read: 275 °F
